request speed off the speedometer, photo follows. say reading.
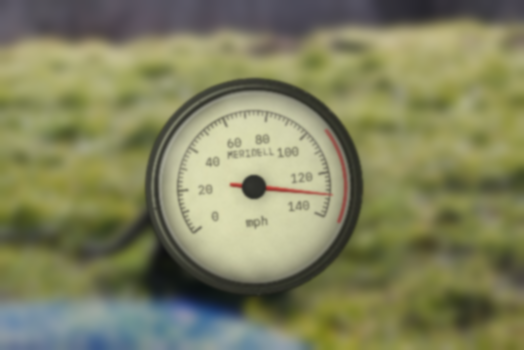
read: 130 mph
